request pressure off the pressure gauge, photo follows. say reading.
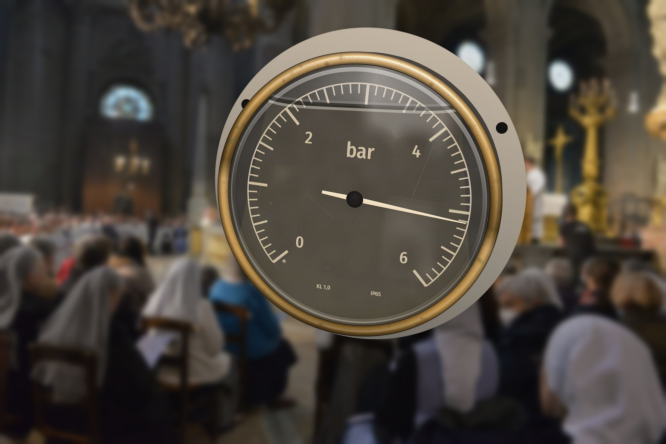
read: 5.1 bar
